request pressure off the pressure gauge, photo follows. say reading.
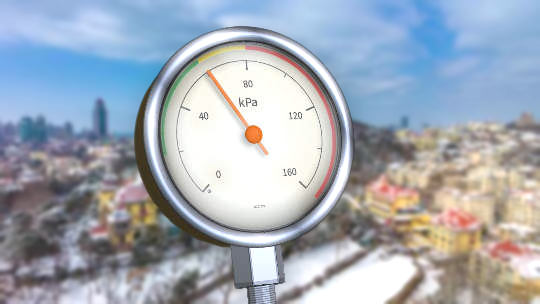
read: 60 kPa
